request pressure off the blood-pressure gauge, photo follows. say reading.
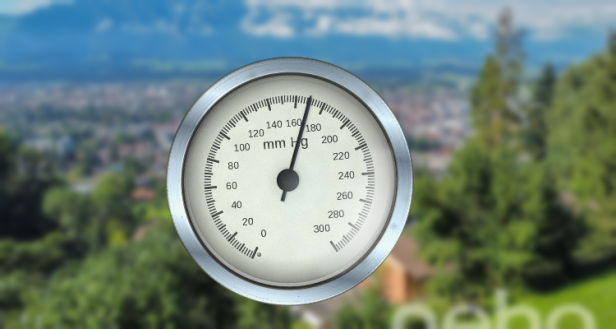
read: 170 mmHg
